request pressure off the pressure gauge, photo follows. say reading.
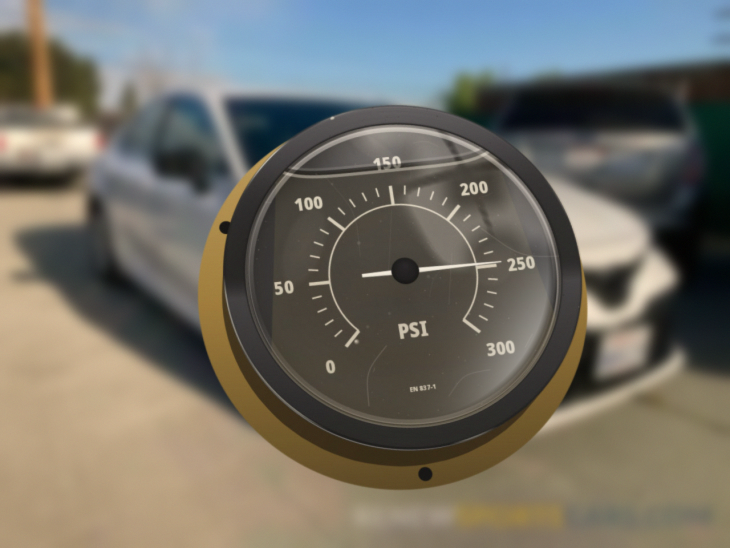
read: 250 psi
